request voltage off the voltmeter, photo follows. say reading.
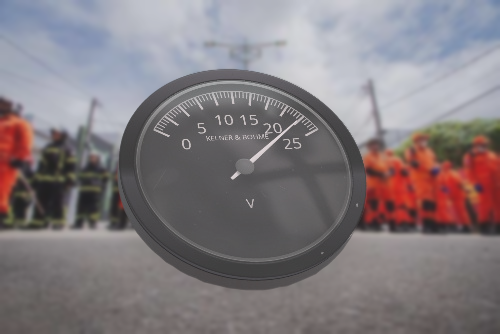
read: 22.5 V
